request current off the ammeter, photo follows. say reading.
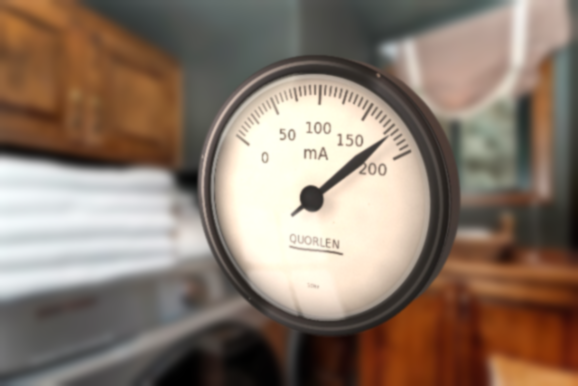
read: 180 mA
